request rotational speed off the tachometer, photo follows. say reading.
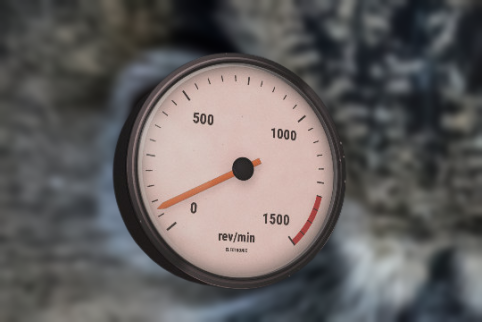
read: 75 rpm
